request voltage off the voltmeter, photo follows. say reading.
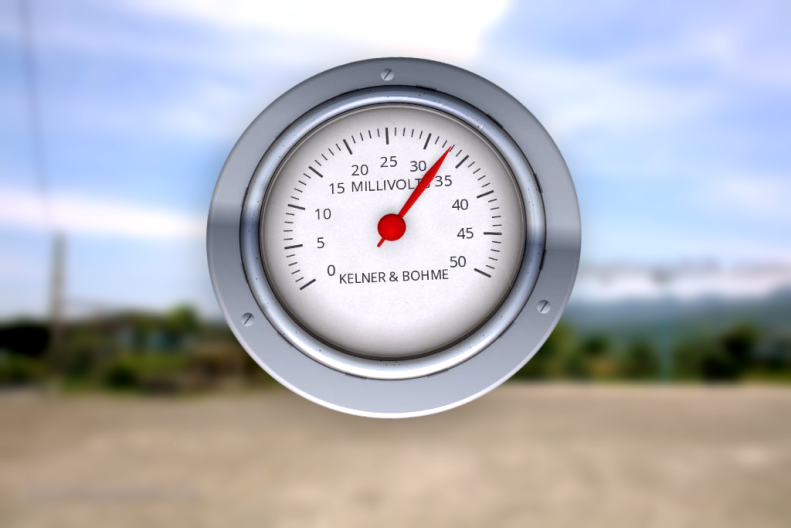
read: 33 mV
